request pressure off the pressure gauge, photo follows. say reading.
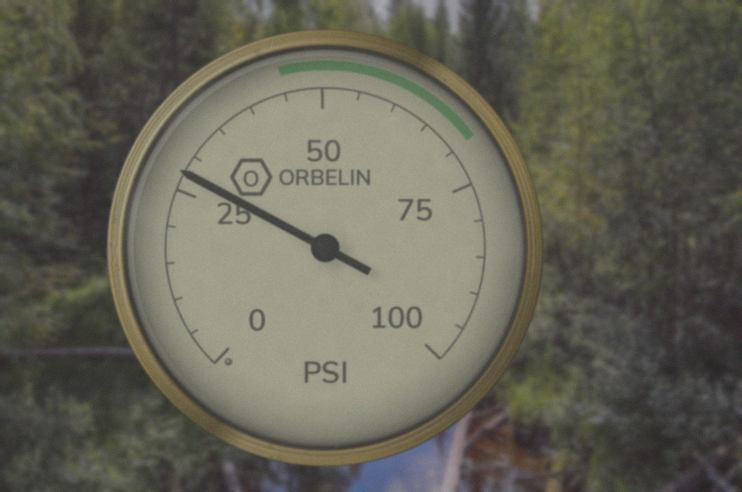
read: 27.5 psi
